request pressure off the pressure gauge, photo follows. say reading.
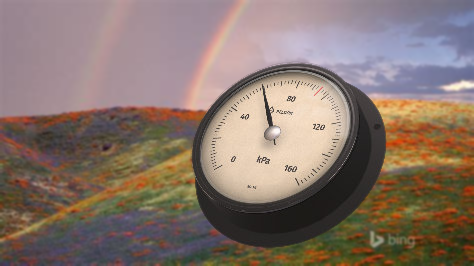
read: 60 kPa
